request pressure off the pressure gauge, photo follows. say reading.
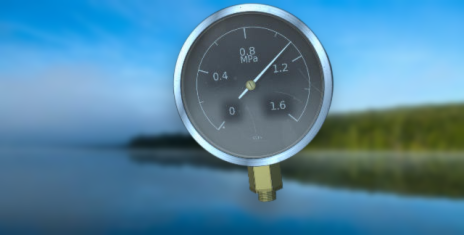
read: 1.1 MPa
